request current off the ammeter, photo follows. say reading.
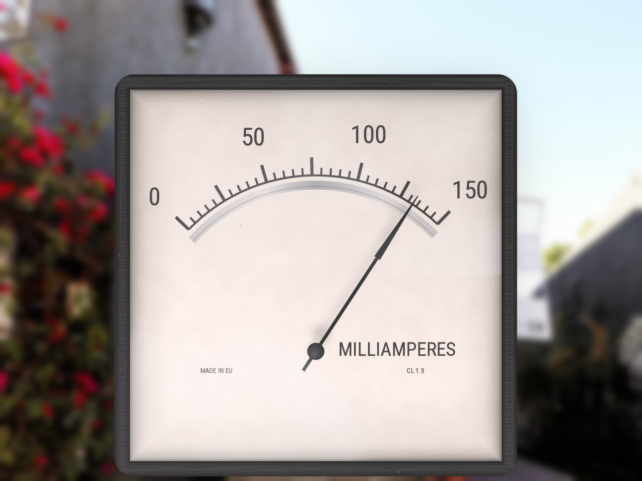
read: 132.5 mA
